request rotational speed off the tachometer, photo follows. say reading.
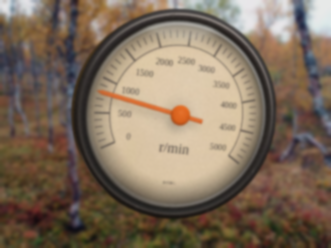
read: 800 rpm
